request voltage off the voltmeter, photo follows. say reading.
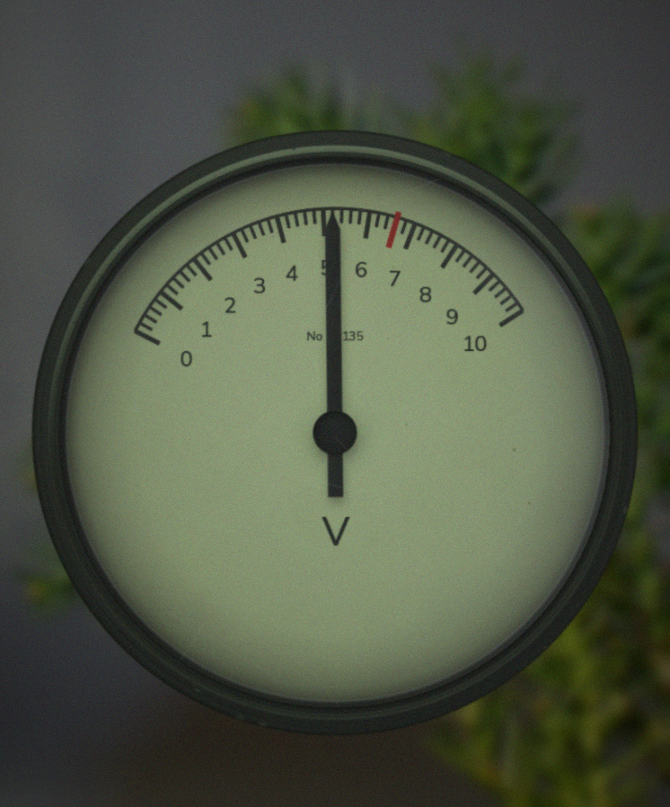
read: 5.2 V
